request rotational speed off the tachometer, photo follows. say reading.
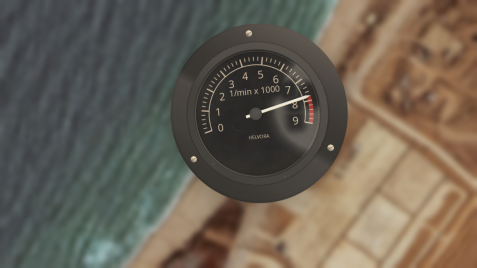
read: 7800 rpm
